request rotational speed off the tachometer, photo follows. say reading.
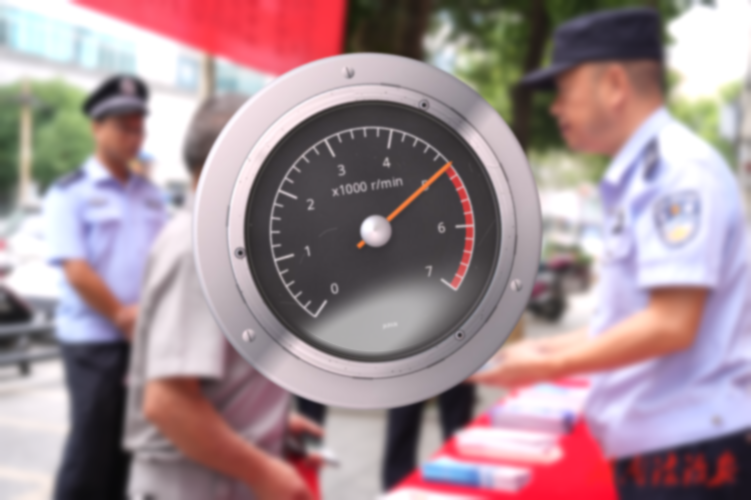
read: 5000 rpm
